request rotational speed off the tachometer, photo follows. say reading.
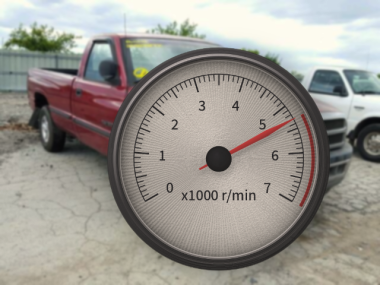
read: 5300 rpm
